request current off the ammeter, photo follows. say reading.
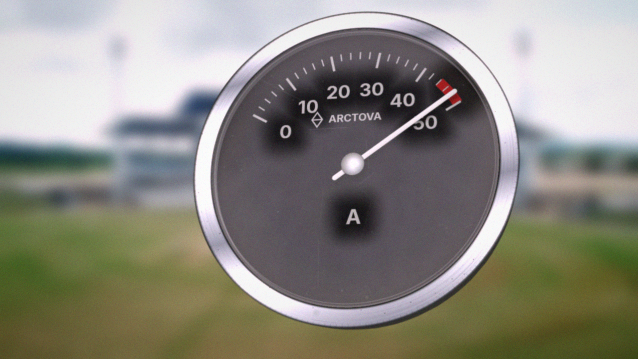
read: 48 A
